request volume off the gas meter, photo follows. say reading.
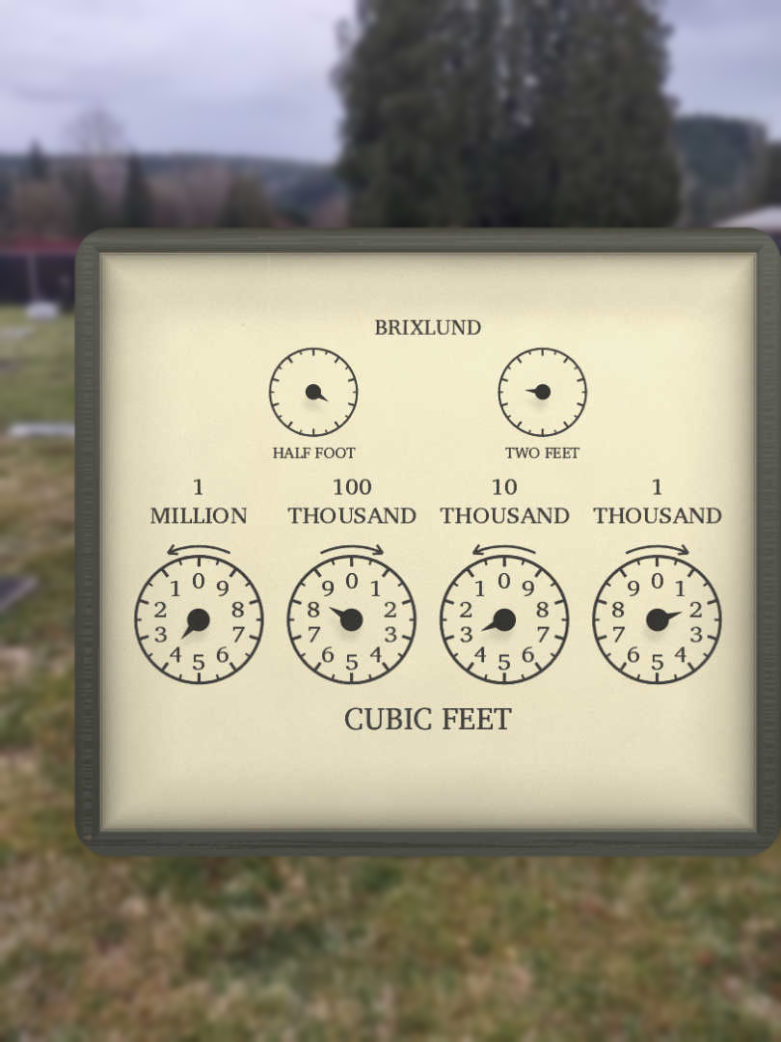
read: 383200 ft³
